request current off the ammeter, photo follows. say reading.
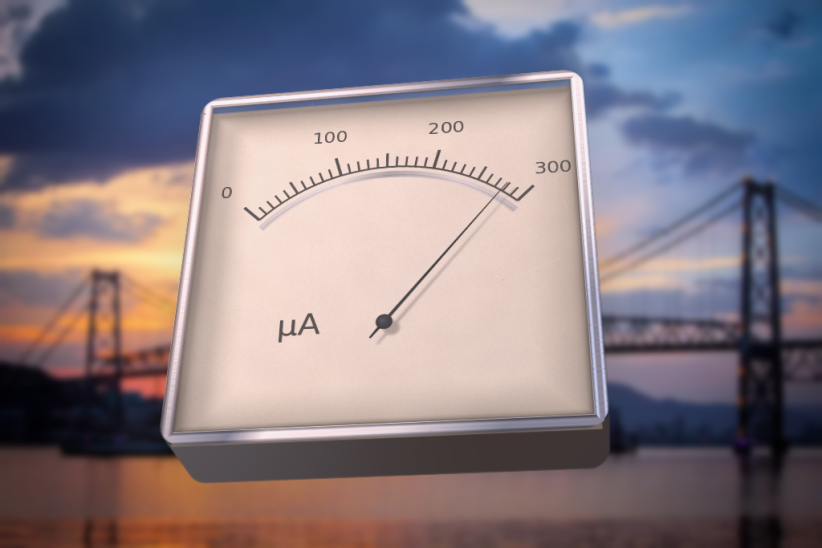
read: 280 µA
